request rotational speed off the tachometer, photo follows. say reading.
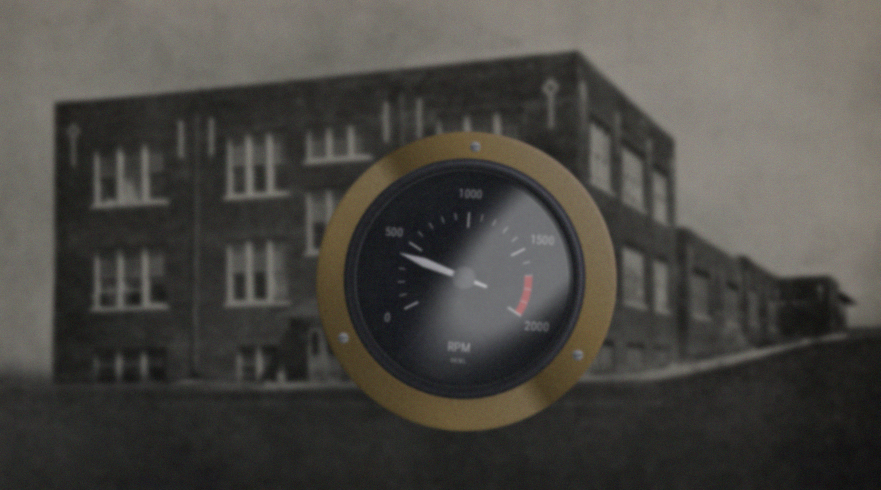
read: 400 rpm
